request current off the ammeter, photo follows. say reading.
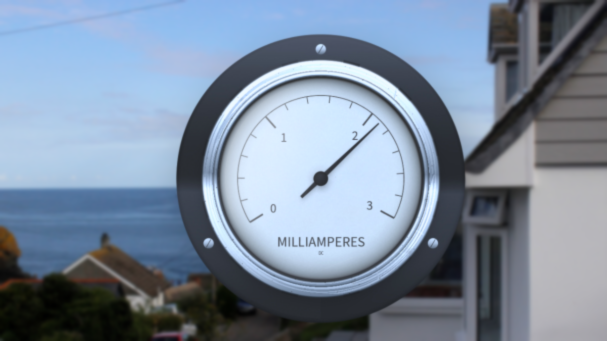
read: 2.1 mA
